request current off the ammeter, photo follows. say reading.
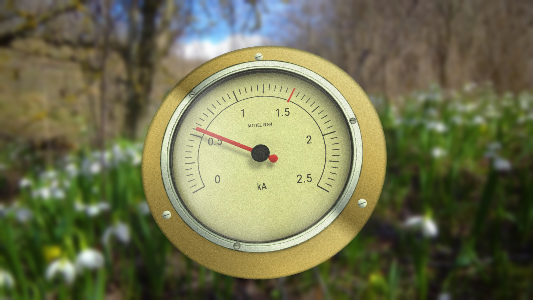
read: 0.55 kA
